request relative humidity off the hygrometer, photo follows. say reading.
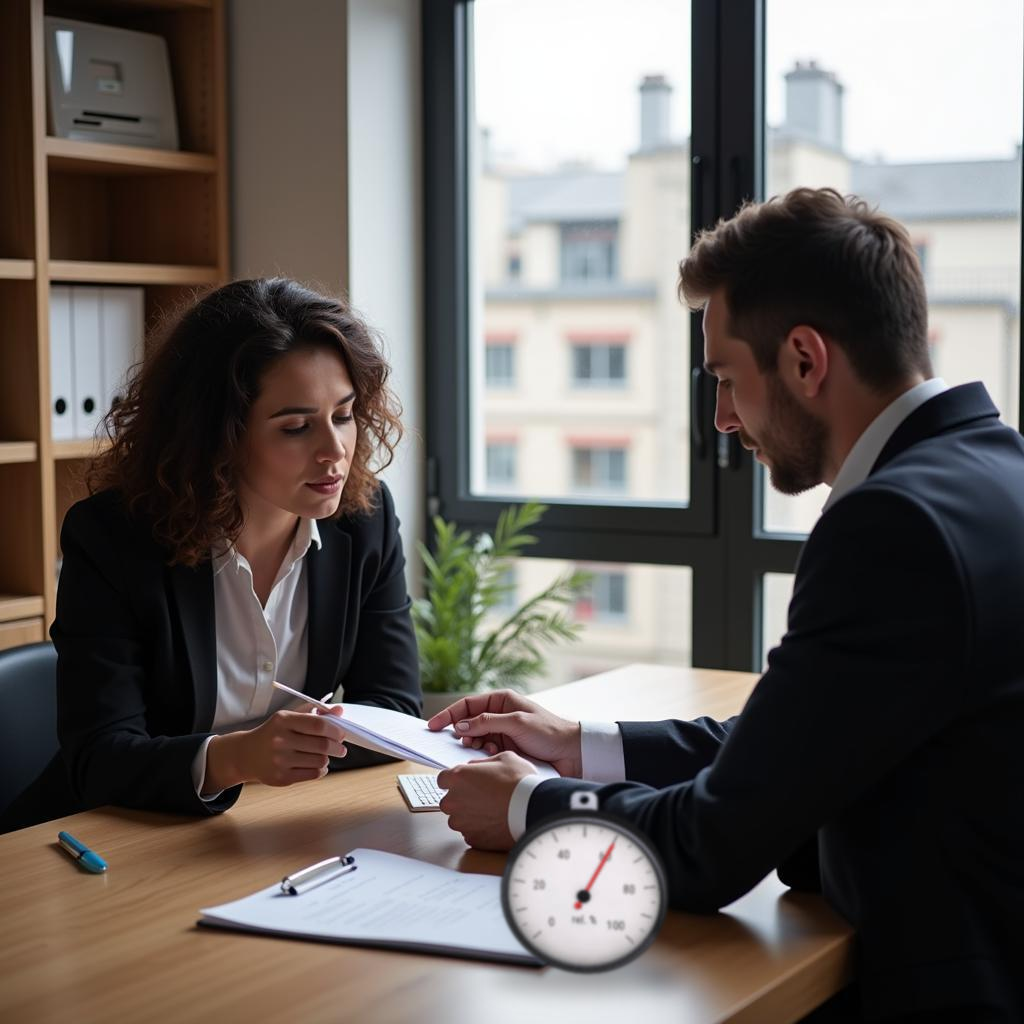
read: 60 %
